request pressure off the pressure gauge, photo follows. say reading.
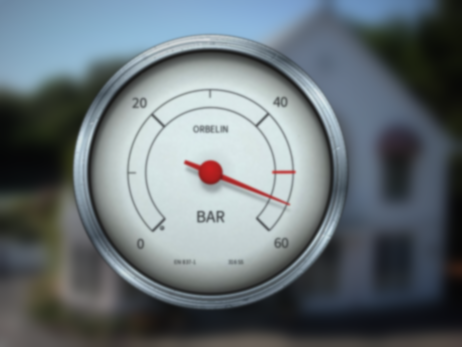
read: 55 bar
